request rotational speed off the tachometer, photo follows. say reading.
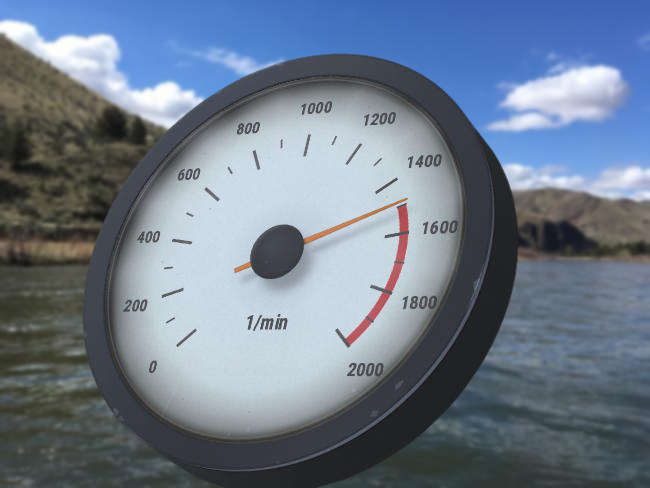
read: 1500 rpm
